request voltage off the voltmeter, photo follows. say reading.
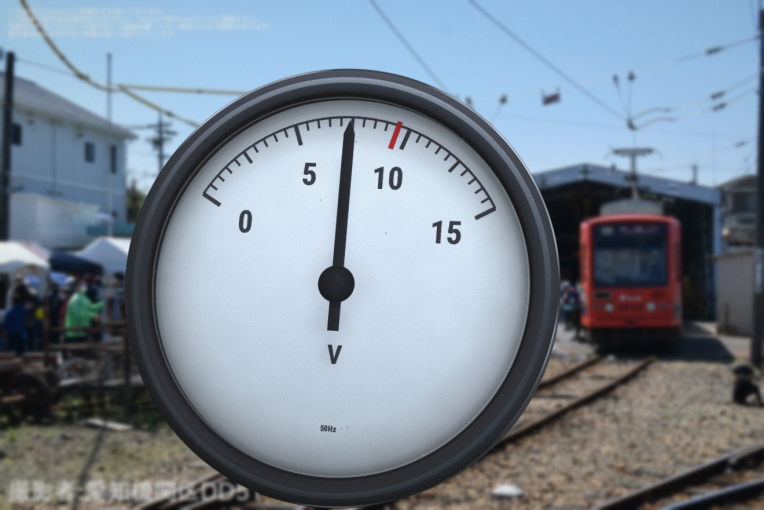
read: 7.5 V
